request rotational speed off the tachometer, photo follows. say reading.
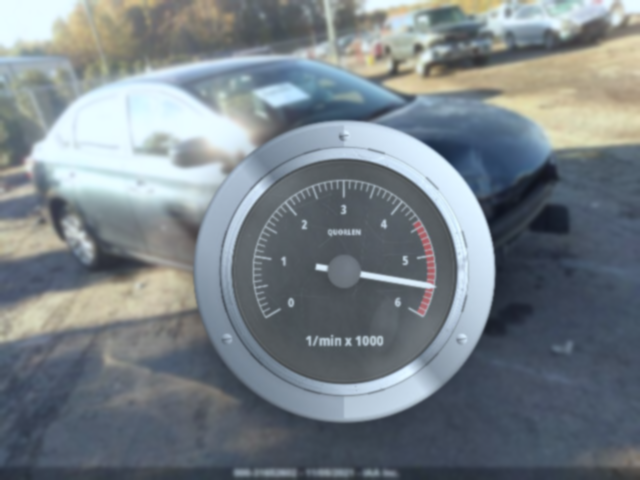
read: 5500 rpm
